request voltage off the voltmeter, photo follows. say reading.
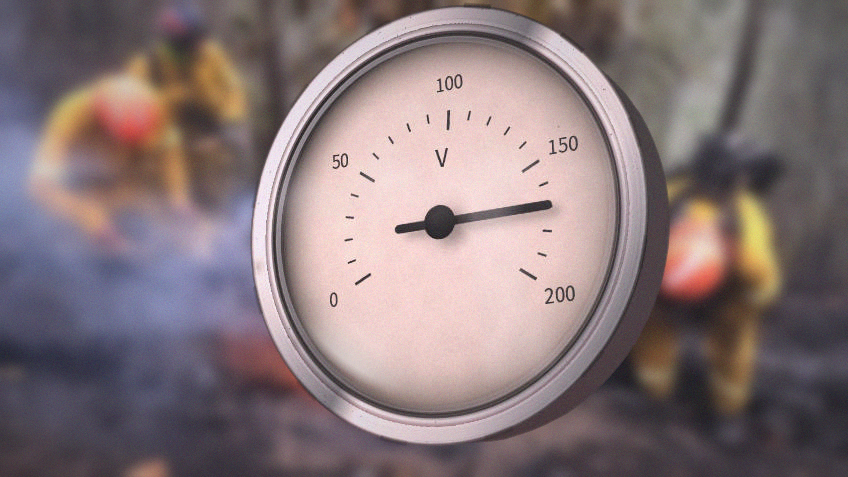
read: 170 V
